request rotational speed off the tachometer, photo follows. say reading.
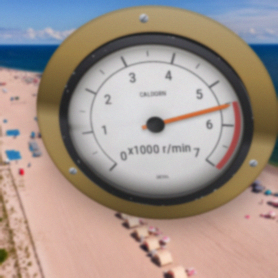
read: 5500 rpm
